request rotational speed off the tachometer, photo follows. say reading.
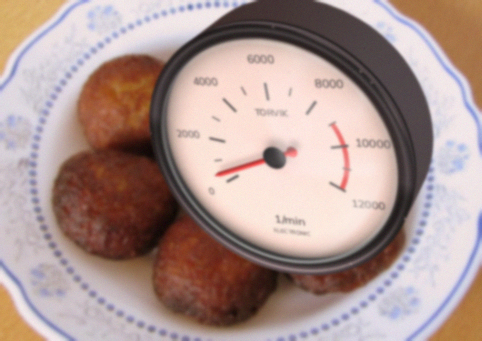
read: 500 rpm
